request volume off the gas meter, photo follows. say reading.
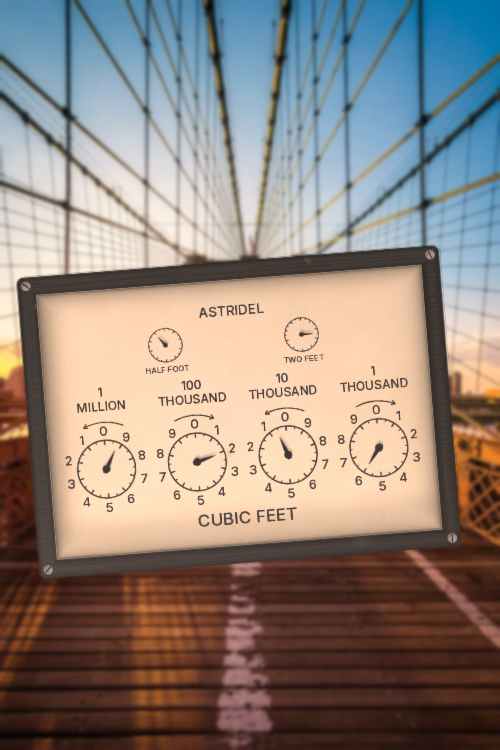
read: 920600 ft³
